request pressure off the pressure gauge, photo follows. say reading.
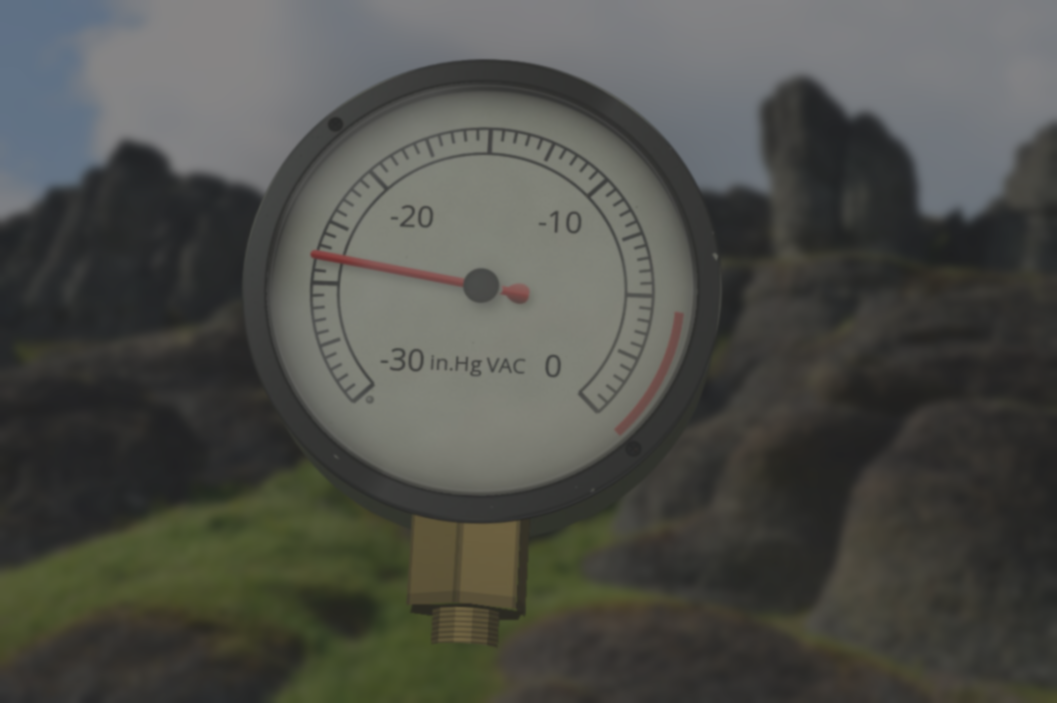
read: -24 inHg
